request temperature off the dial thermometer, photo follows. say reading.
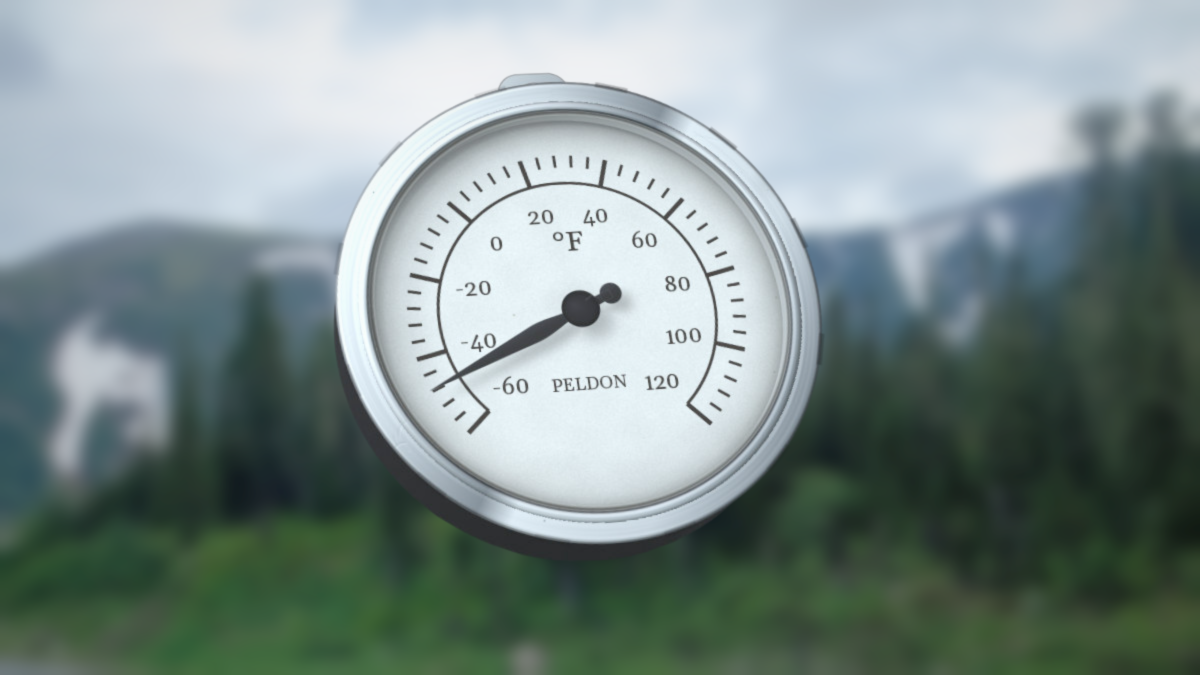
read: -48 °F
